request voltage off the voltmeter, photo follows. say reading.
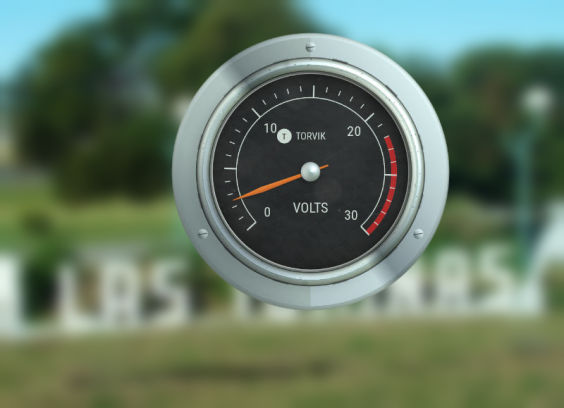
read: 2.5 V
